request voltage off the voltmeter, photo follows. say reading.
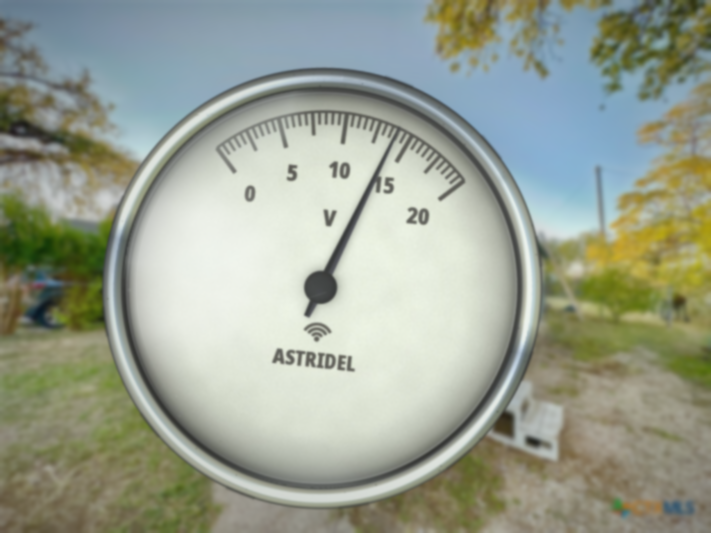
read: 14 V
